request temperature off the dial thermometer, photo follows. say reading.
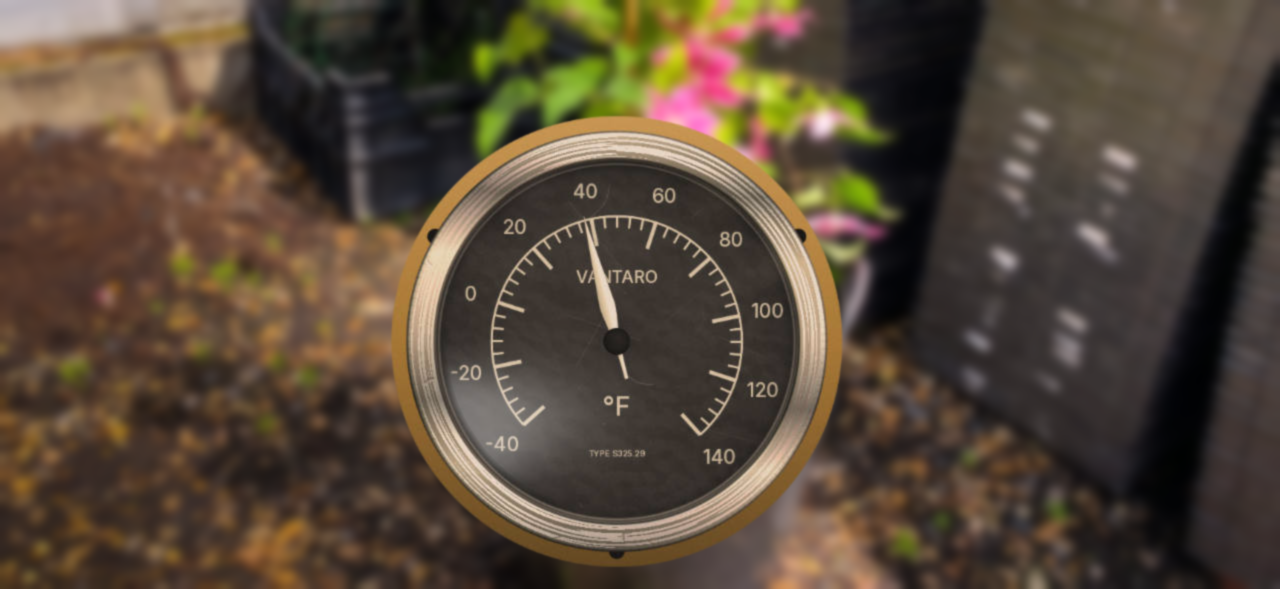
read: 38 °F
